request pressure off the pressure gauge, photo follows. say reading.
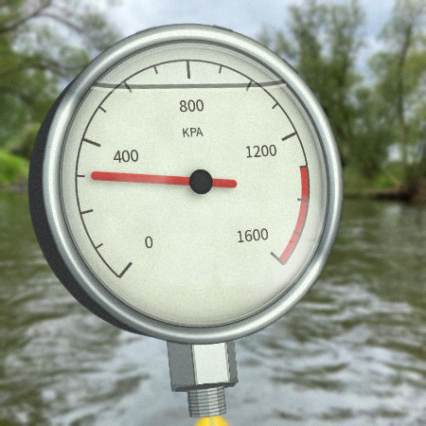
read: 300 kPa
